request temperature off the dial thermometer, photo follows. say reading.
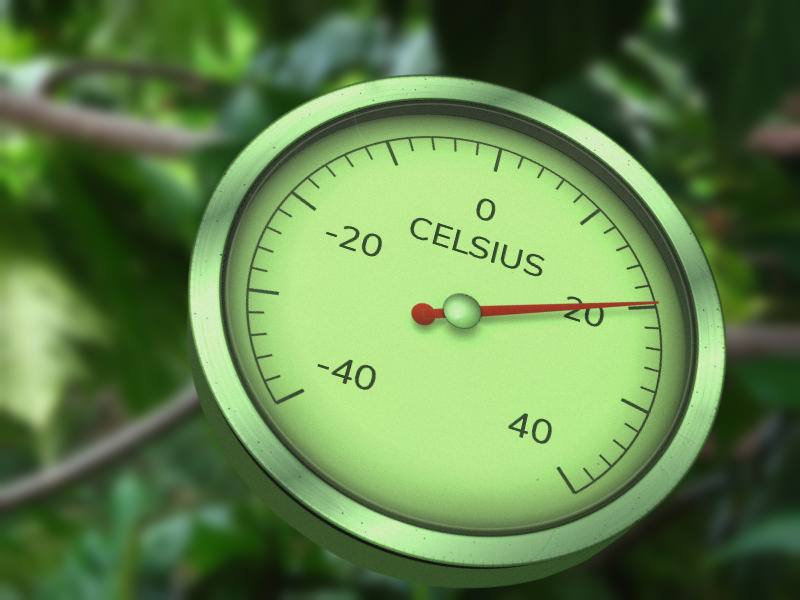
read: 20 °C
